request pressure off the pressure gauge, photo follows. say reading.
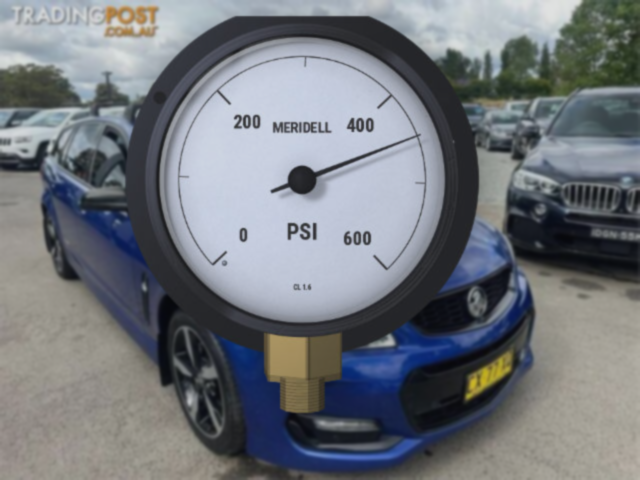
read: 450 psi
